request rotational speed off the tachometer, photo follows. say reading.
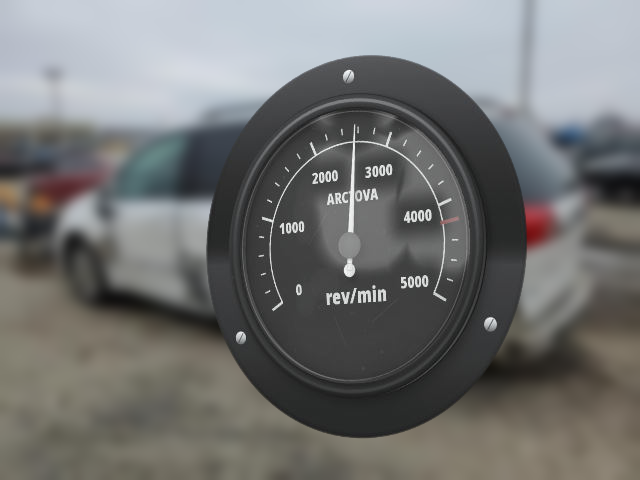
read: 2600 rpm
